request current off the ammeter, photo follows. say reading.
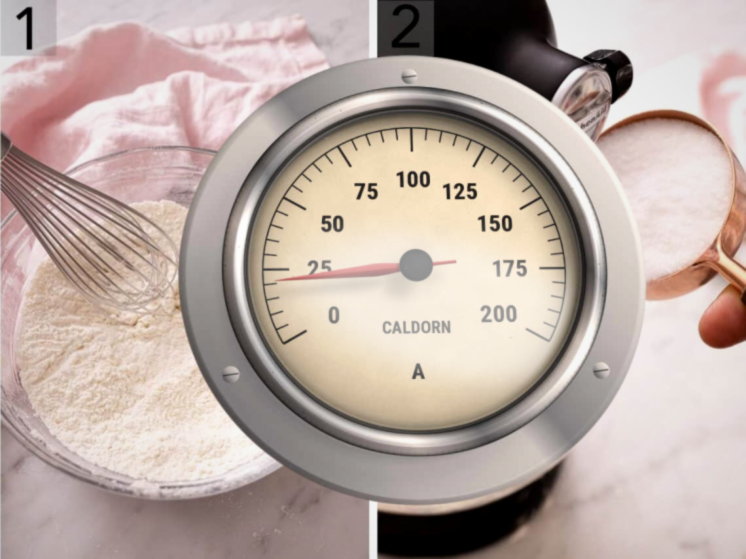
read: 20 A
